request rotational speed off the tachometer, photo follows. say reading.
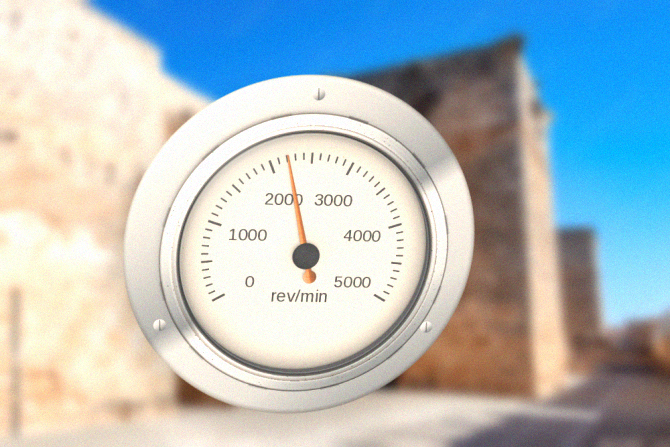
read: 2200 rpm
